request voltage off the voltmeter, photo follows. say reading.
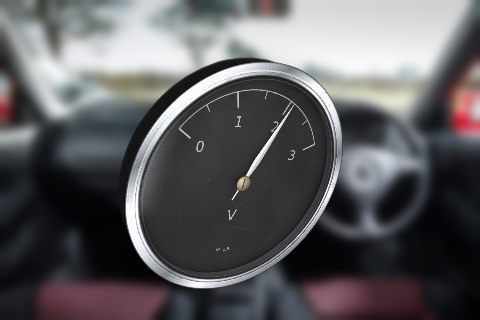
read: 2 V
